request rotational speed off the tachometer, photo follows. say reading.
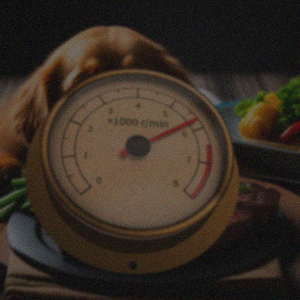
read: 5750 rpm
